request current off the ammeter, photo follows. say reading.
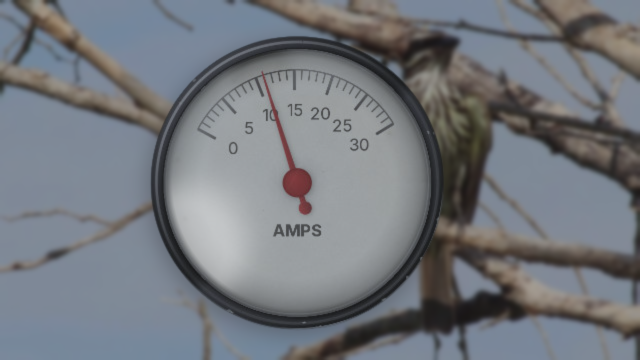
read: 11 A
